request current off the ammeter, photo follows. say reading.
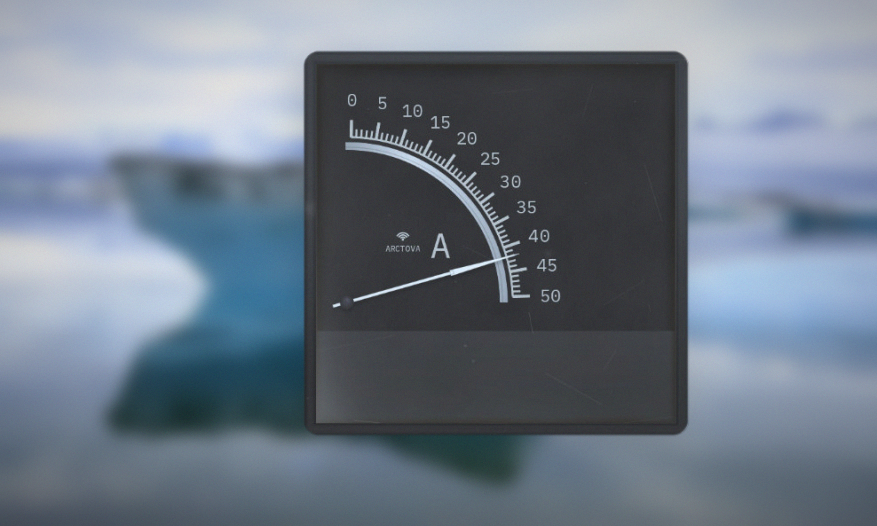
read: 42 A
